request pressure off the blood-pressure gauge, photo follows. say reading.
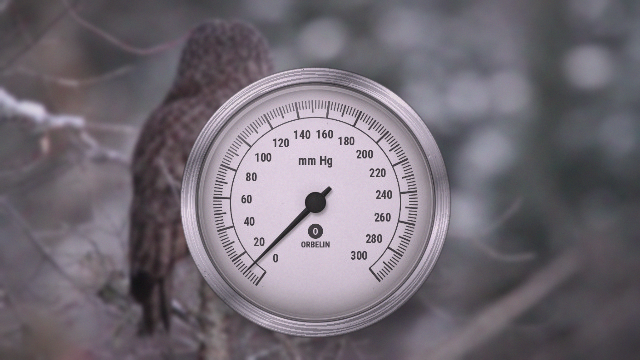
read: 10 mmHg
